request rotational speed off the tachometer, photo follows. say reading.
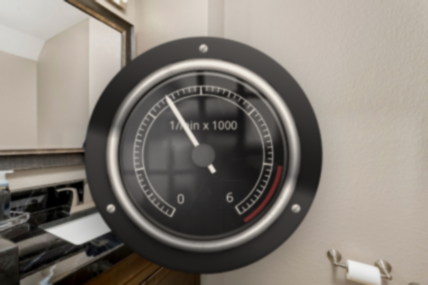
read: 2400 rpm
